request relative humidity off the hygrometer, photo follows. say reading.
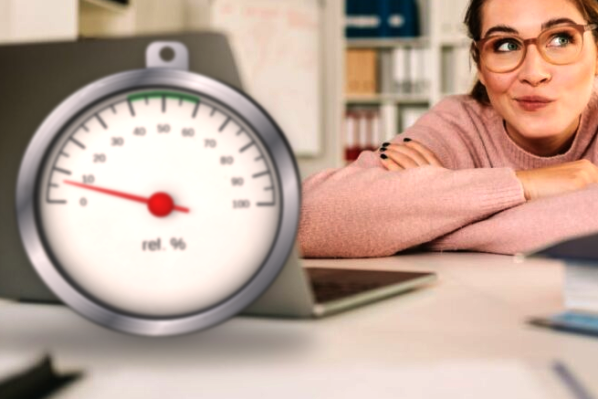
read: 7.5 %
